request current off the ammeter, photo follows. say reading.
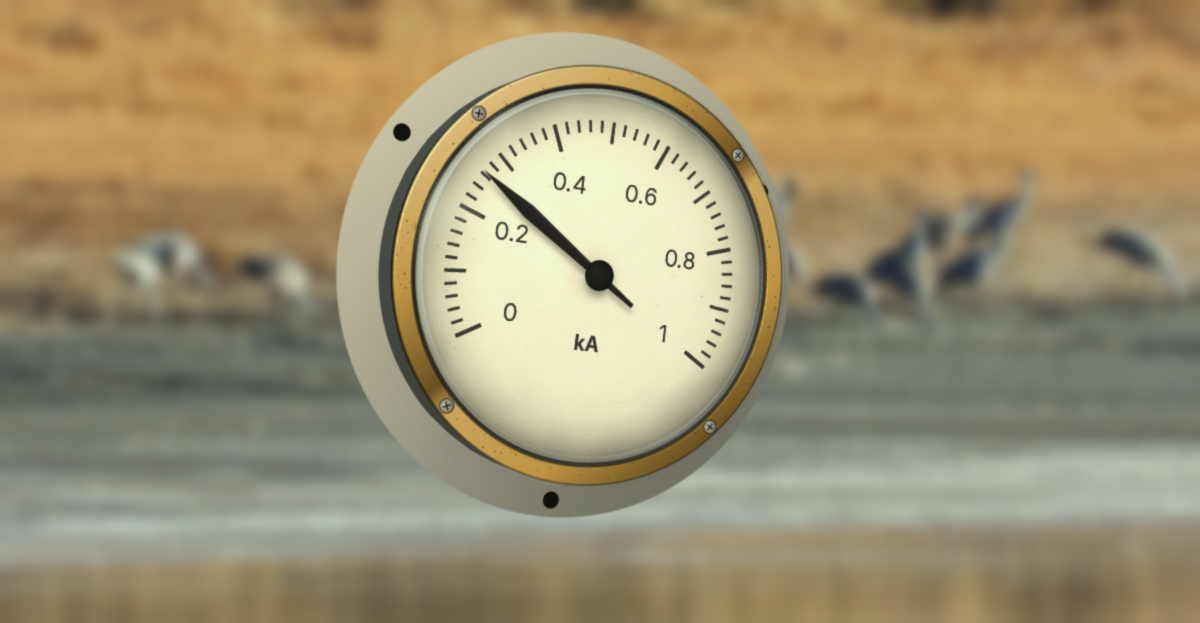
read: 0.26 kA
